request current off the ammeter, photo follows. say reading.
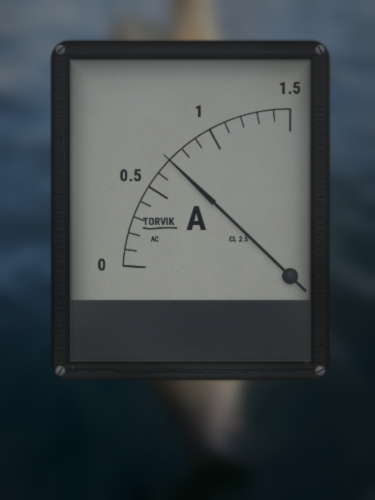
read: 0.7 A
